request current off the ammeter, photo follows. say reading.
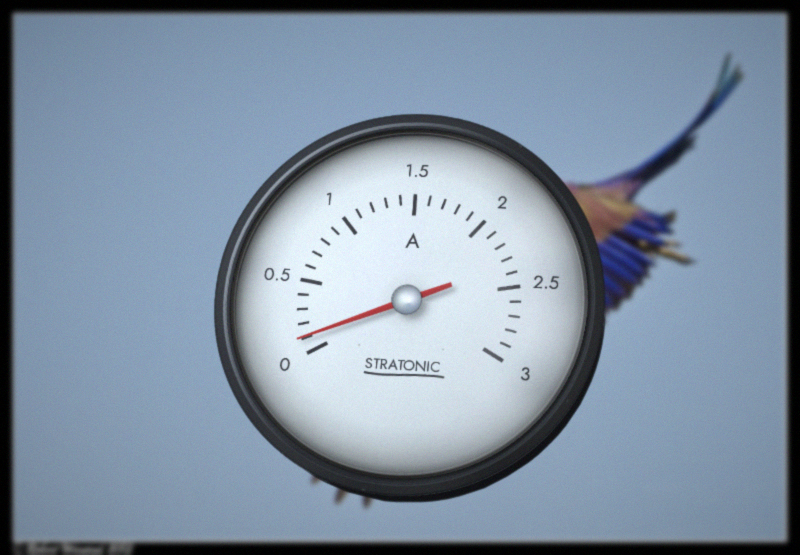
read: 0.1 A
